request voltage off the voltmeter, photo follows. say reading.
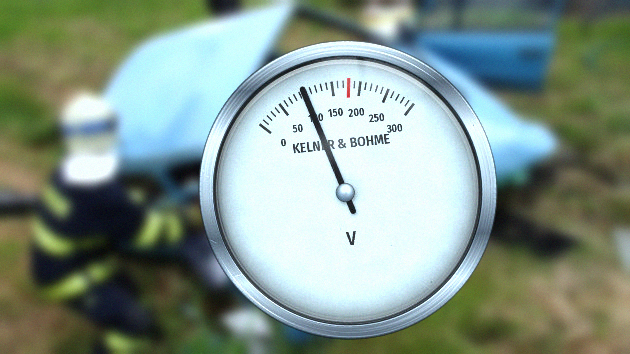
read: 100 V
